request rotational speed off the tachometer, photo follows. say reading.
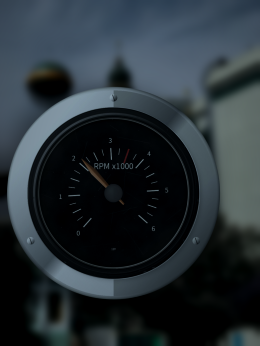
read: 2125 rpm
